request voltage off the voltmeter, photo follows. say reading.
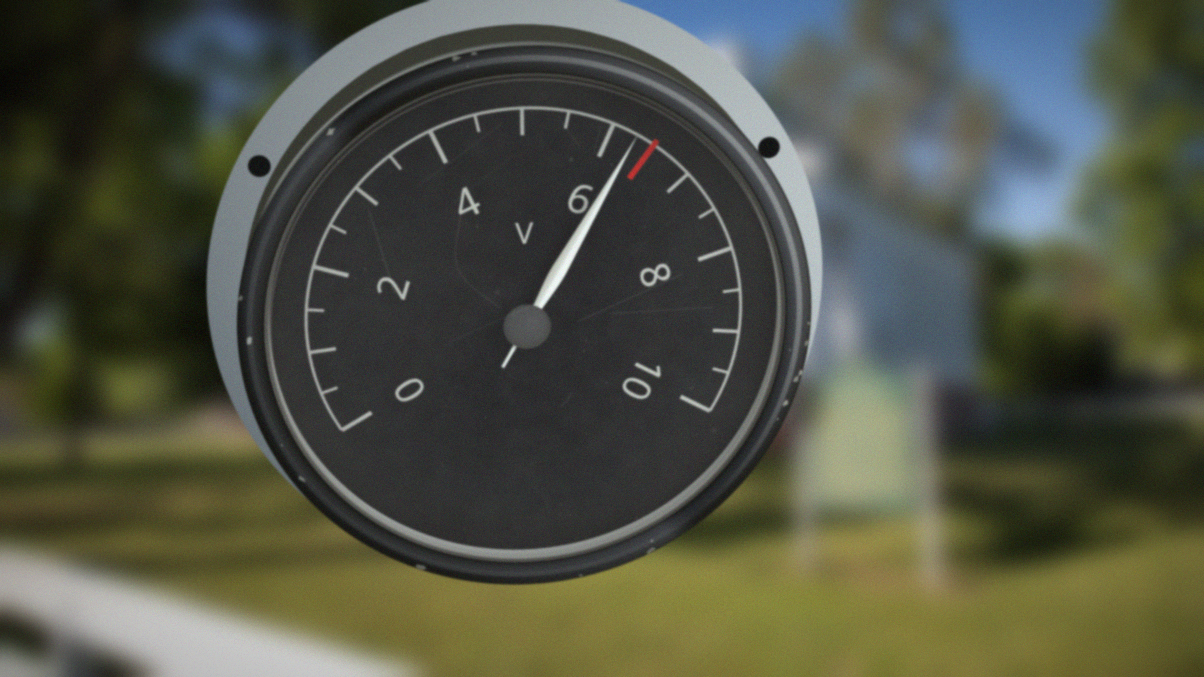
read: 6.25 V
